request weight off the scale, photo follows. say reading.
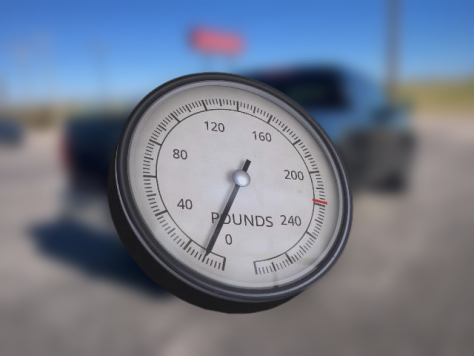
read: 10 lb
